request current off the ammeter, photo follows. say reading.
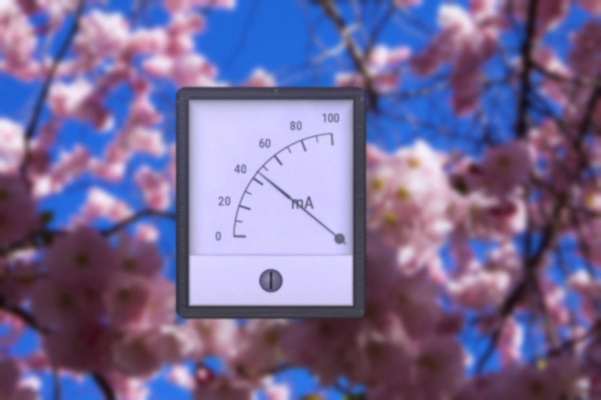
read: 45 mA
